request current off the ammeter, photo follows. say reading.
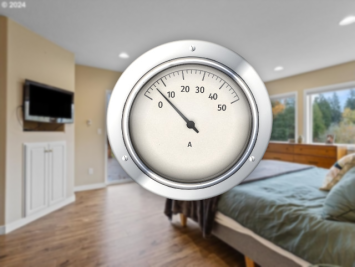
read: 6 A
